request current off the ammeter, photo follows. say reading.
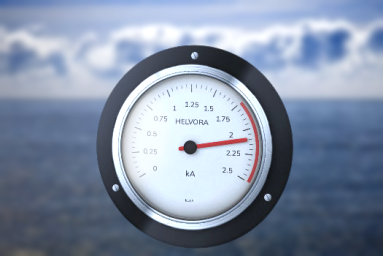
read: 2.1 kA
